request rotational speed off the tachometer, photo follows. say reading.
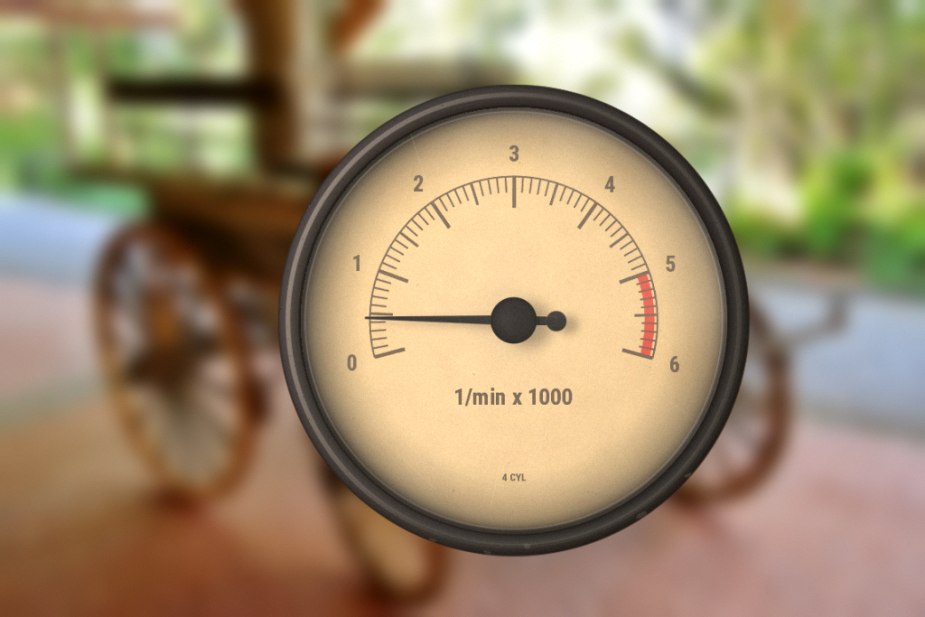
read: 450 rpm
